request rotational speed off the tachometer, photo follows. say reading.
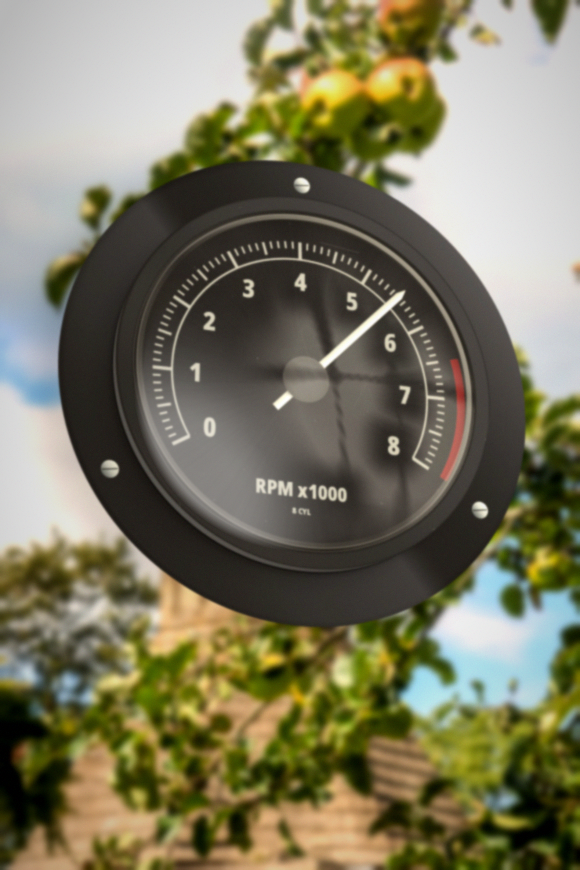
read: 5500 rpm
